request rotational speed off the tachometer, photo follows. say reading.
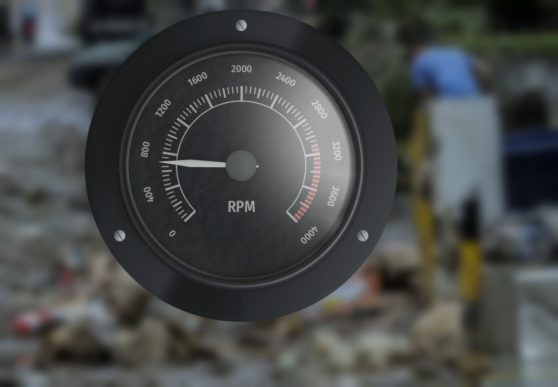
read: 700 rpm
